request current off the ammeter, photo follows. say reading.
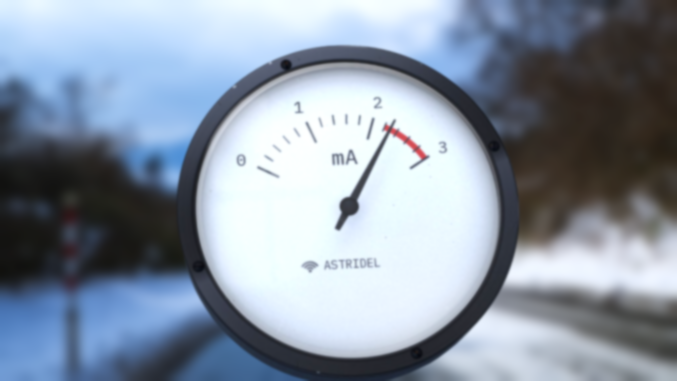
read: 2.3 mA
